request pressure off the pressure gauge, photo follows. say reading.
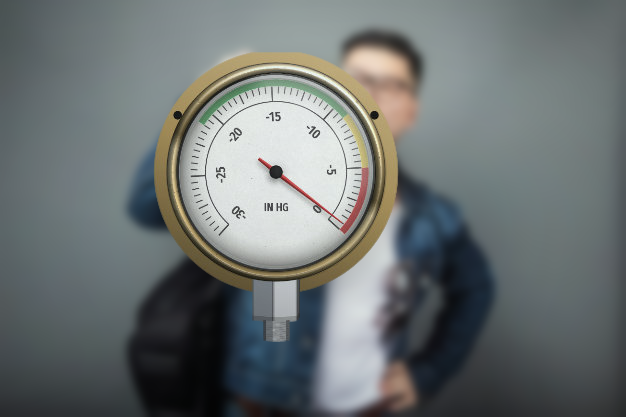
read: -0.5 inHg
